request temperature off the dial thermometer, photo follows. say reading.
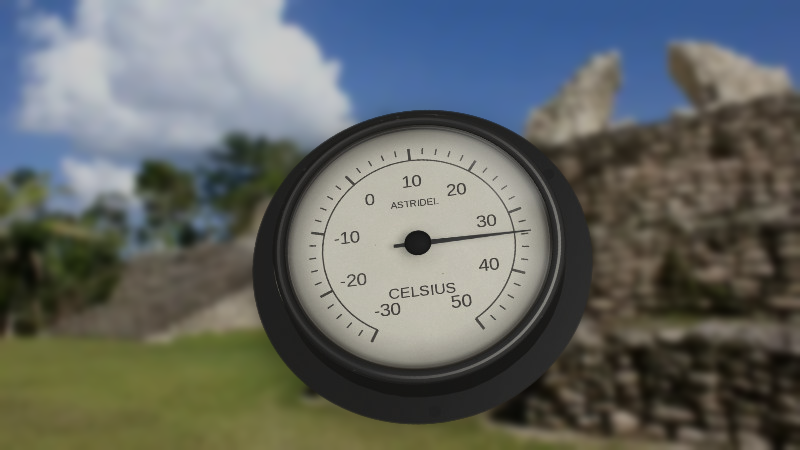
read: 34 °C
